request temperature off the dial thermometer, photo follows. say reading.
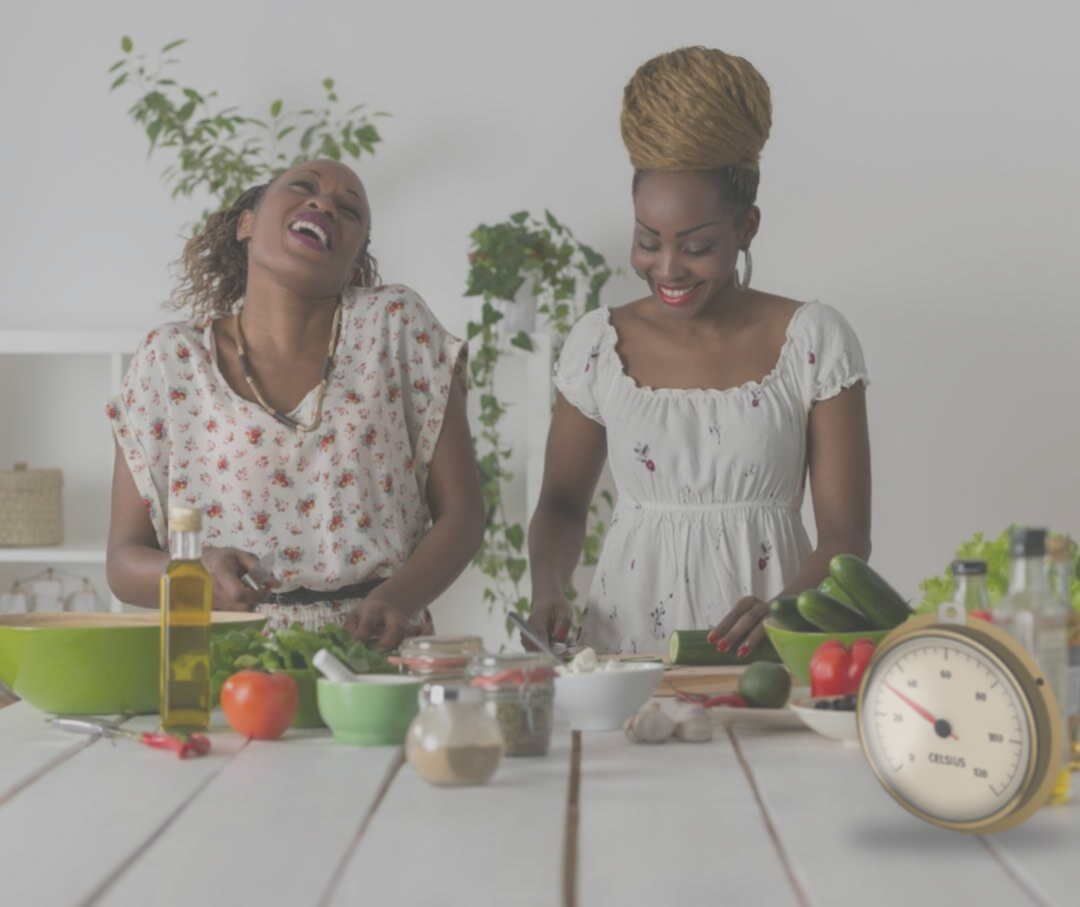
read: 32 °C
